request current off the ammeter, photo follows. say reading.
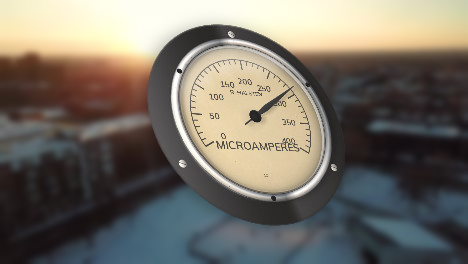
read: 290 µA
